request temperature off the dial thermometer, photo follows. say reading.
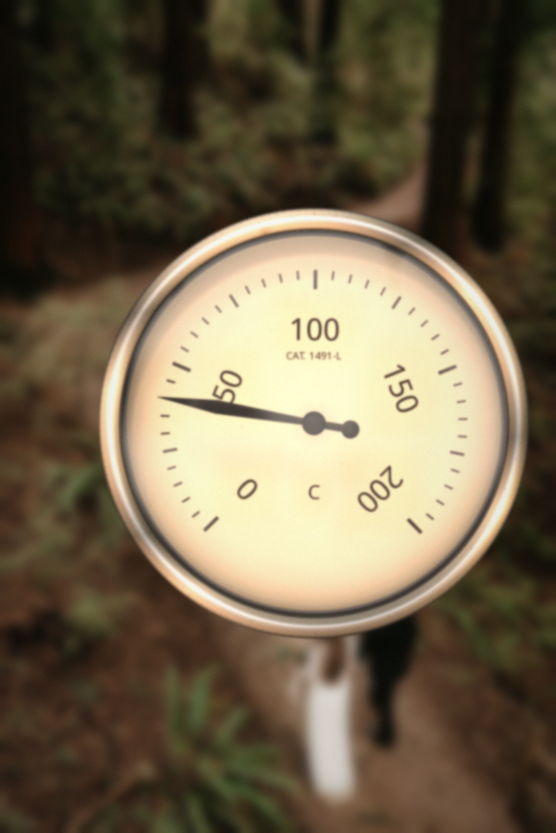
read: 40 °C
